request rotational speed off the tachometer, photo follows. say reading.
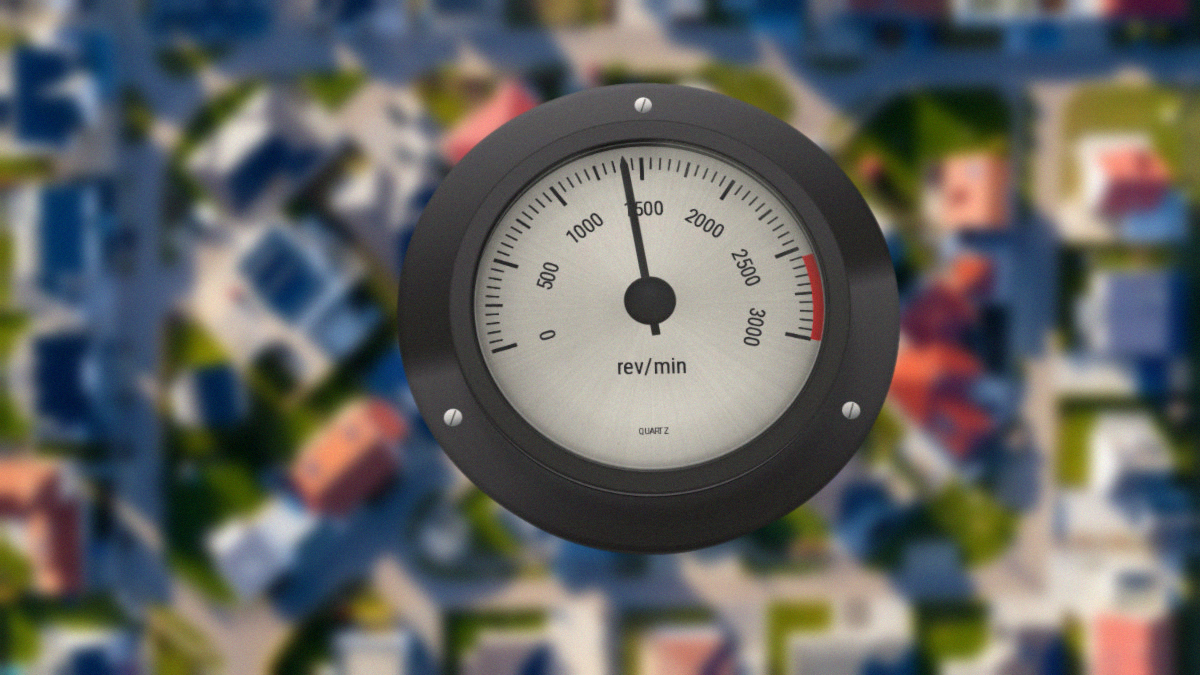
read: 1400 rpm
